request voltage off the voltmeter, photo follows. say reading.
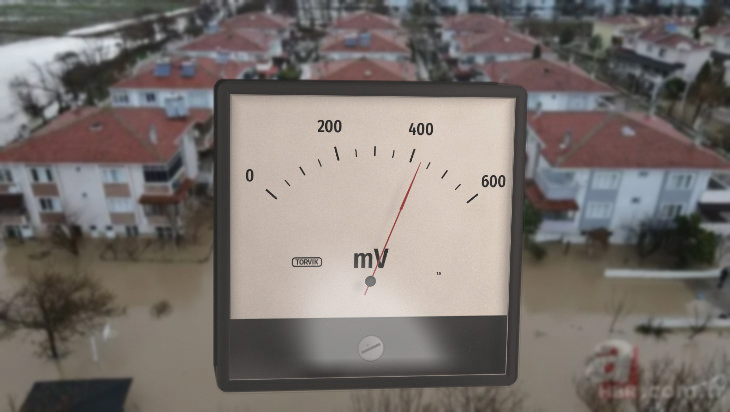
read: 425 mV
